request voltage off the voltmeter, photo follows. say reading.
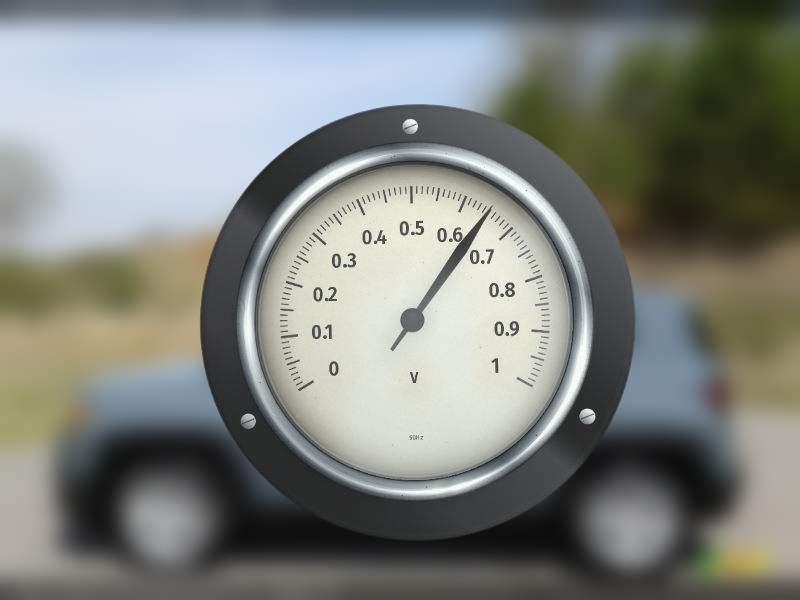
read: 0.65 V
